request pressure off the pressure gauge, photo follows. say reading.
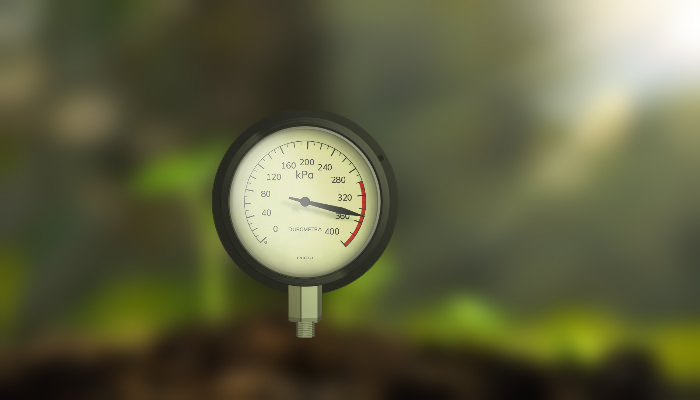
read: 350 kPa
